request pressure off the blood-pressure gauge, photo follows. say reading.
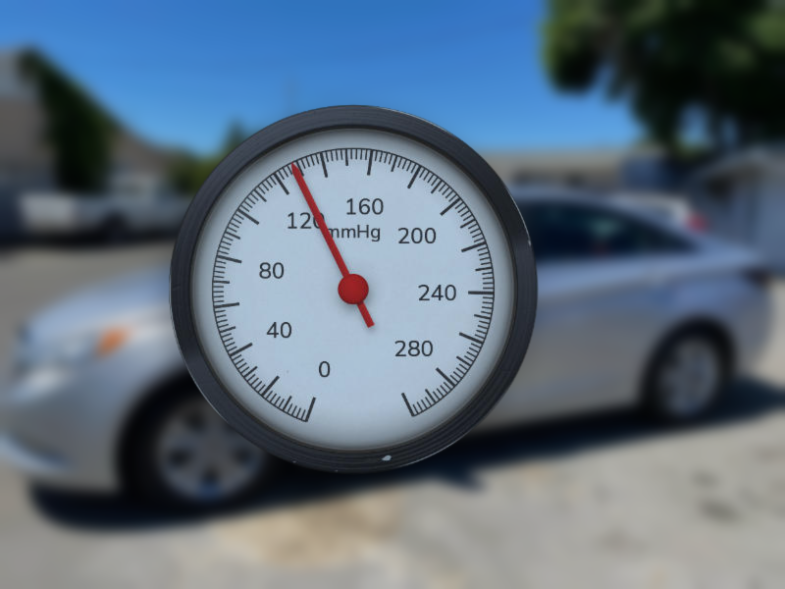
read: 128 mmHg
